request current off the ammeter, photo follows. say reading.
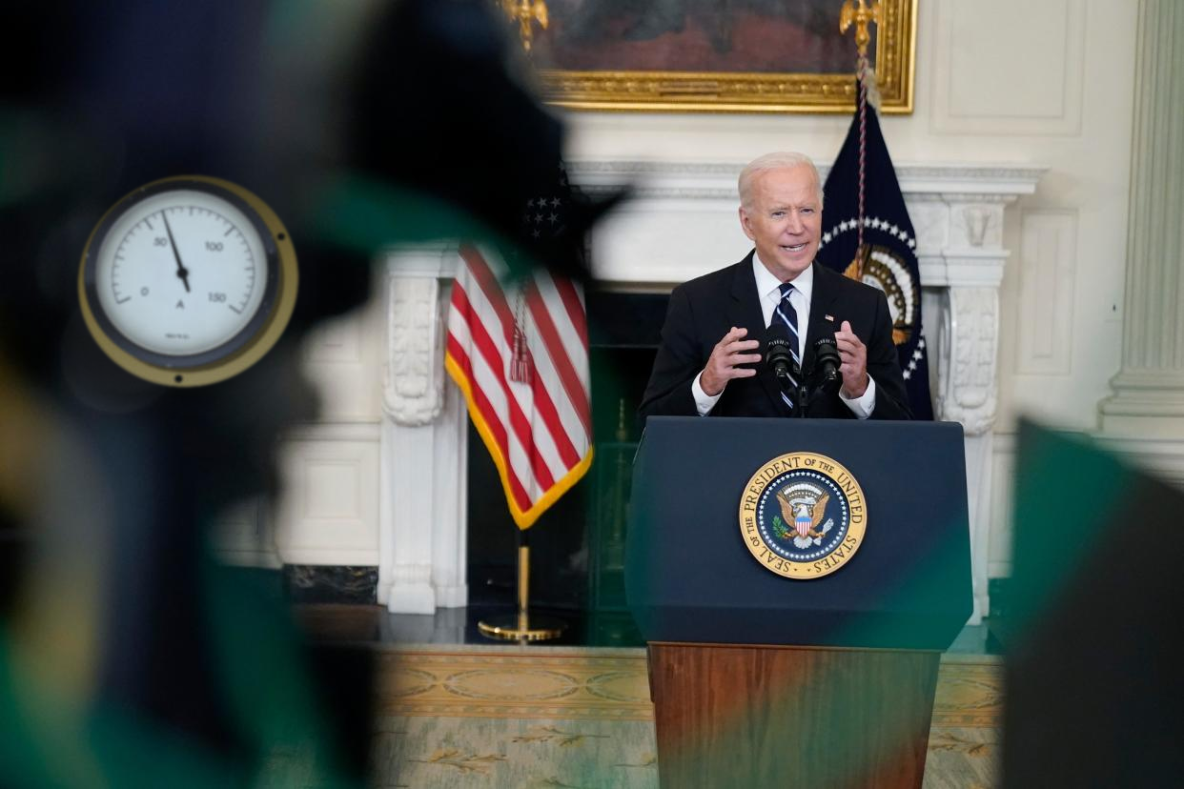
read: 60 A
